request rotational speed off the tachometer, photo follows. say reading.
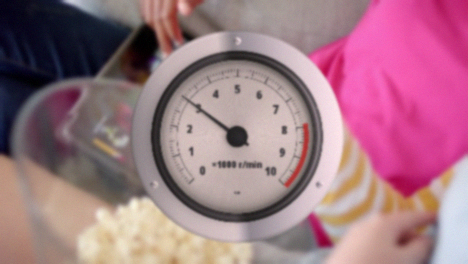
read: 3000 rpm
